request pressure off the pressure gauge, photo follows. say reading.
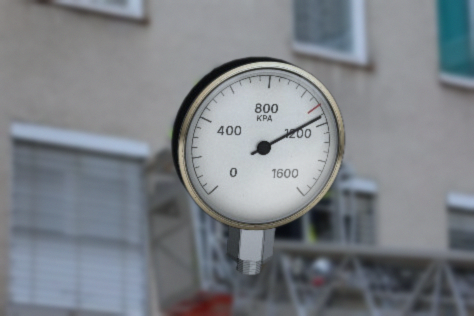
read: 1150 kPa
